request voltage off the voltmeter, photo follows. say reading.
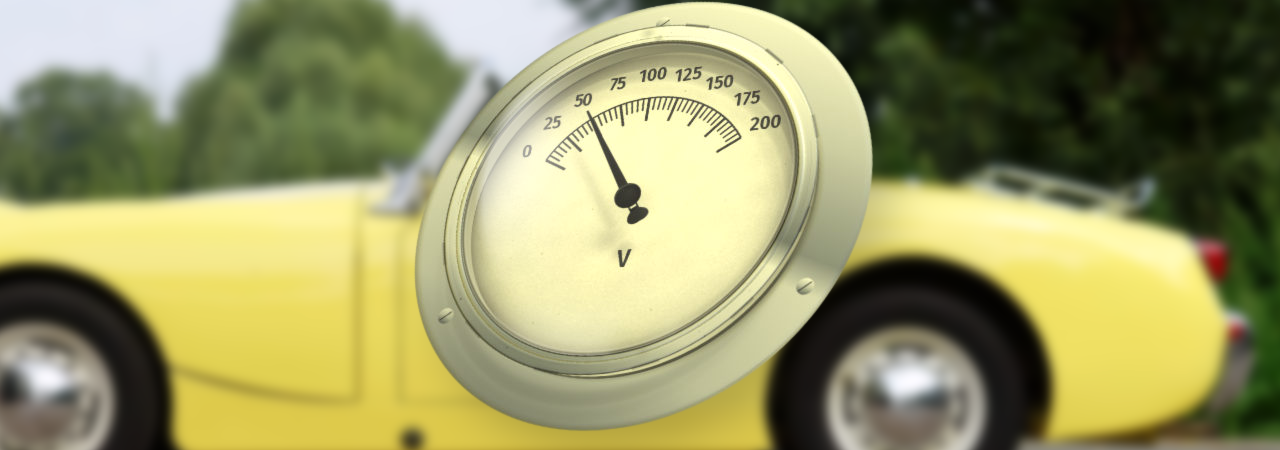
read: 50 V
